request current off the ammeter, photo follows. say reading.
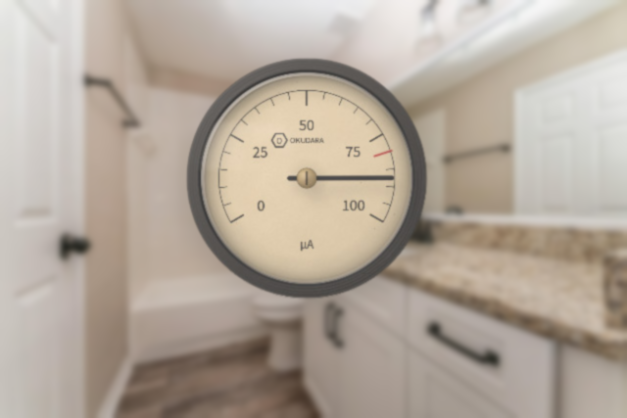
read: 87.5 µA
